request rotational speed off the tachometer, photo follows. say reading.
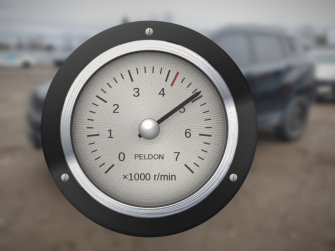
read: 4900 rpm
